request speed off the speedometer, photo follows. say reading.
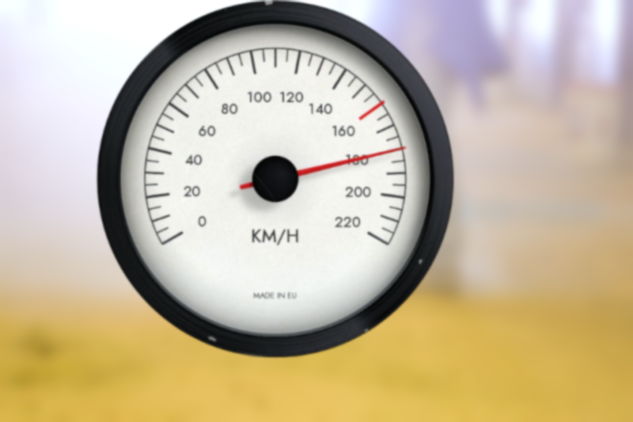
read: 180 km/h
